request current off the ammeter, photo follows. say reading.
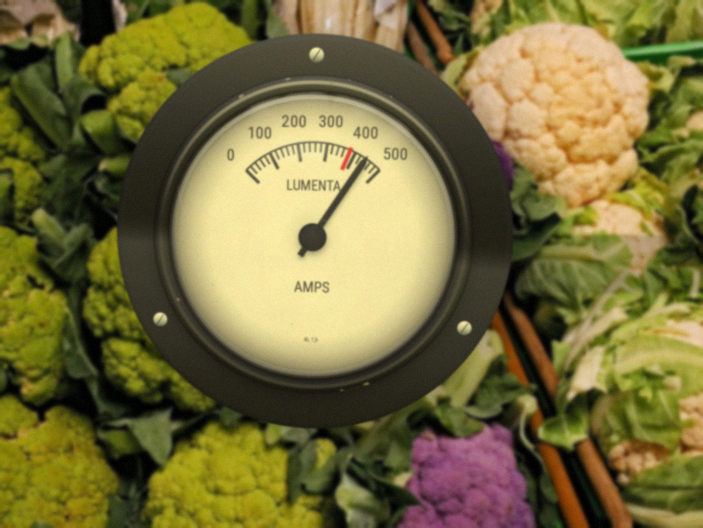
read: 440 A
